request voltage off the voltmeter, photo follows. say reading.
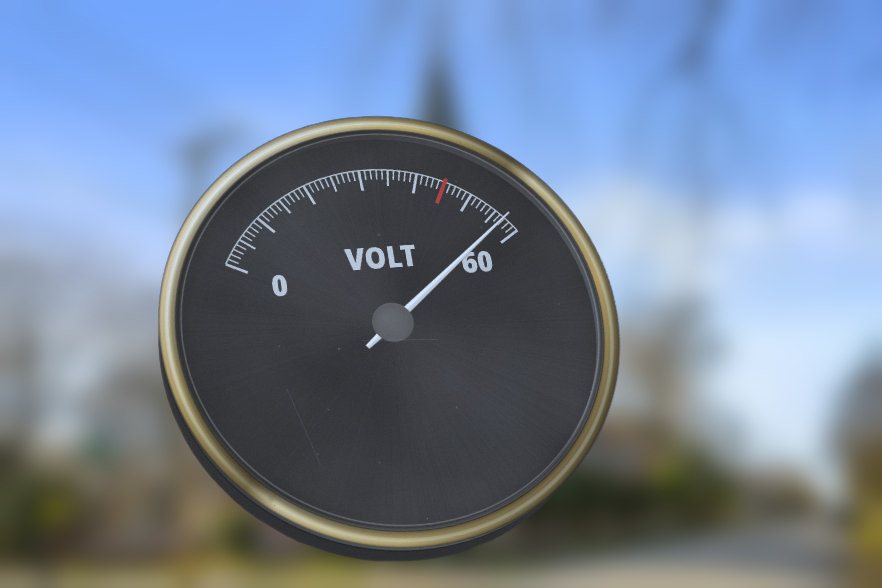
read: 57 V
